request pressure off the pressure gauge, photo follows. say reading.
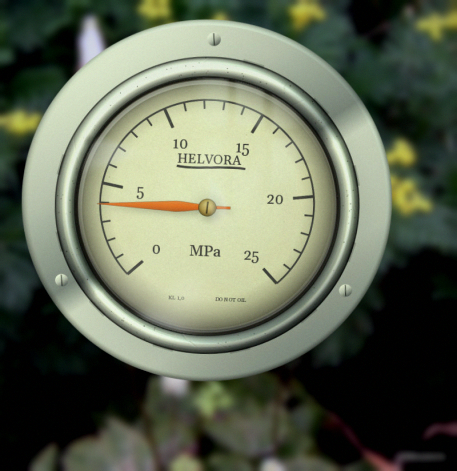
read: 4 MPa
